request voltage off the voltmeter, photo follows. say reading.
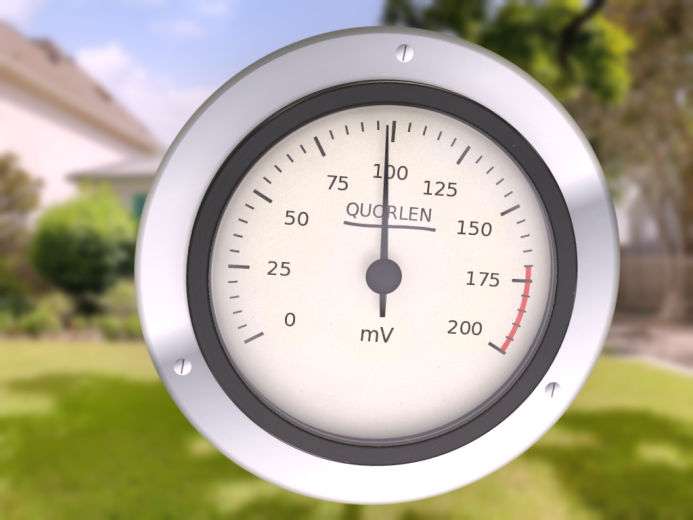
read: 97.5 mV
